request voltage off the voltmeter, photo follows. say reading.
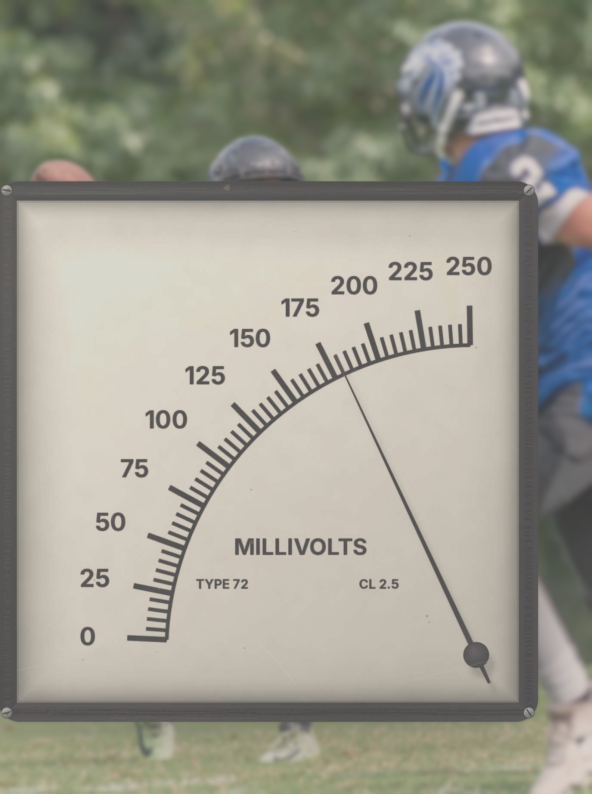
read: 180 mV
